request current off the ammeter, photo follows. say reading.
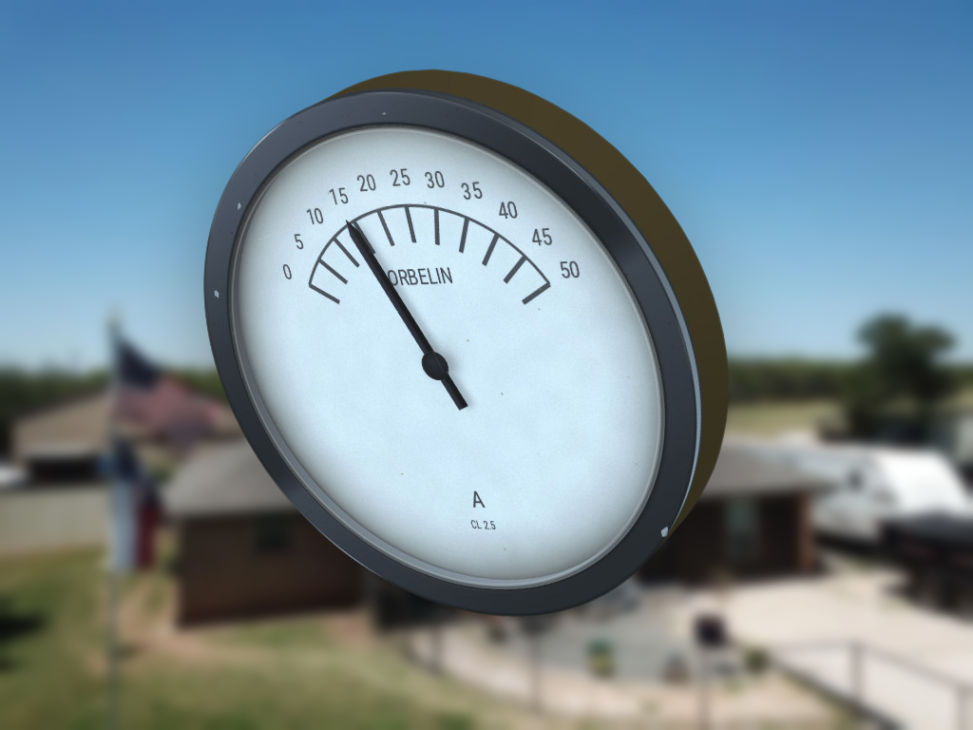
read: 15 A
